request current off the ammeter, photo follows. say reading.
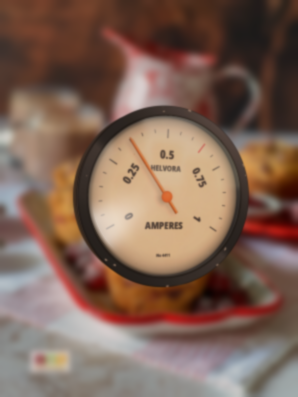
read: 0.35 A
